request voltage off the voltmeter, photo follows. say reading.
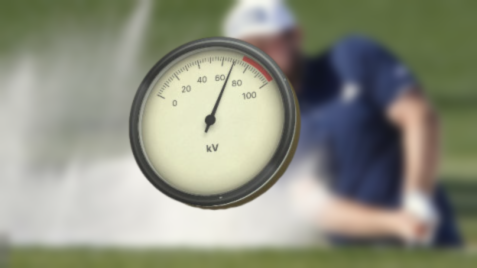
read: 70 kV
